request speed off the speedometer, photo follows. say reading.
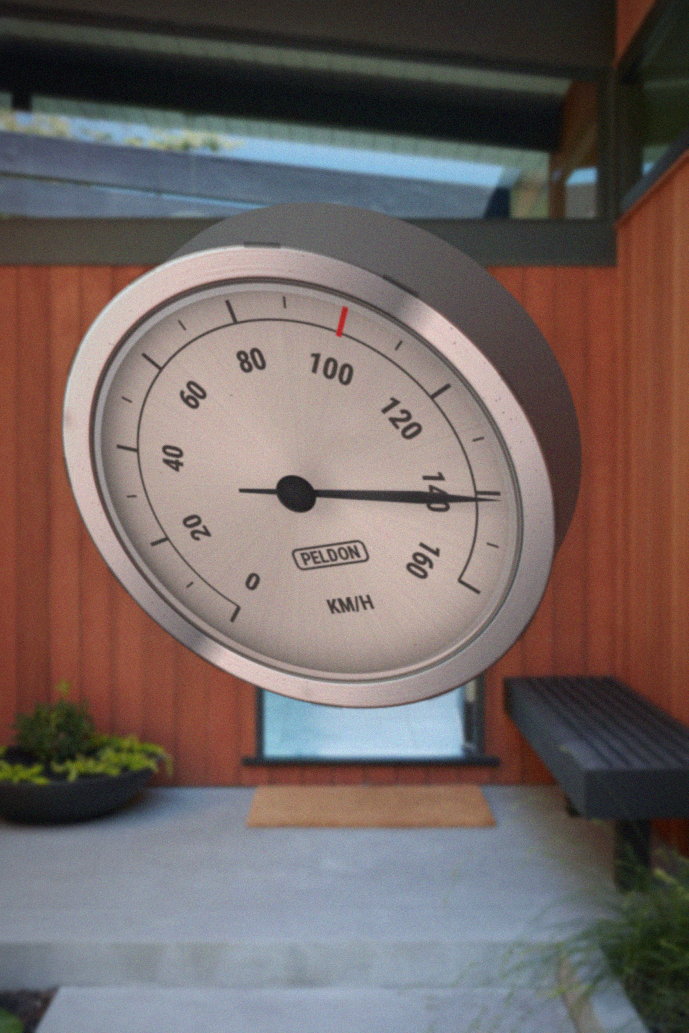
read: 140 km/h
